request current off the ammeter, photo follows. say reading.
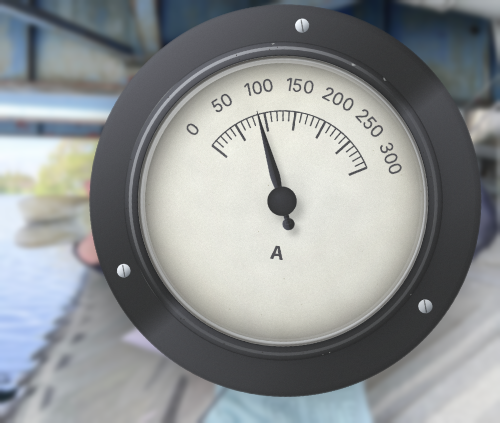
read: 90 A
